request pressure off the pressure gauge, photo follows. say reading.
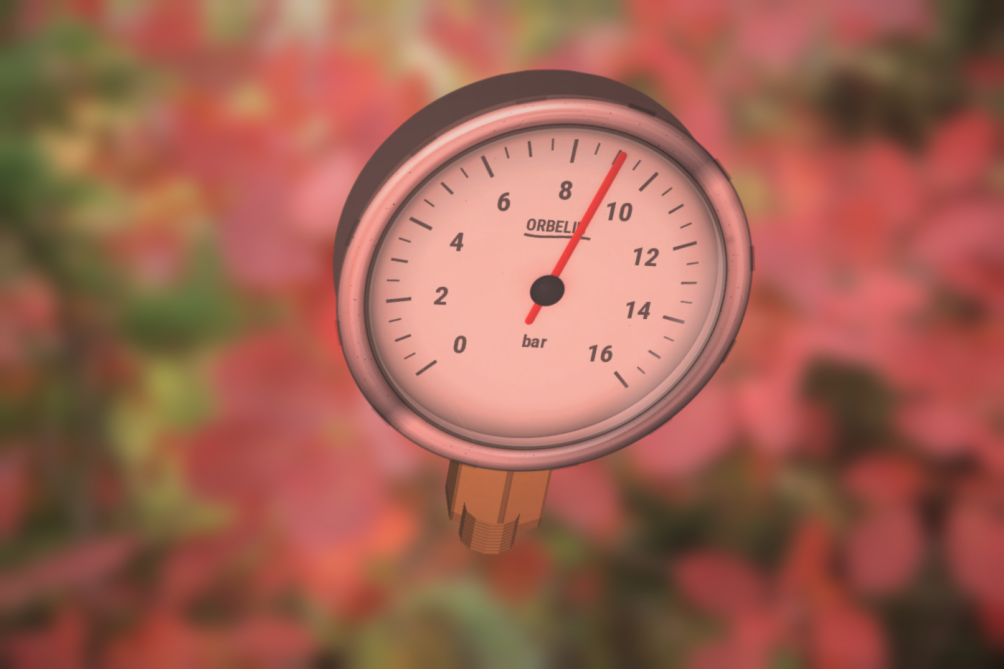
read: 9 bar
